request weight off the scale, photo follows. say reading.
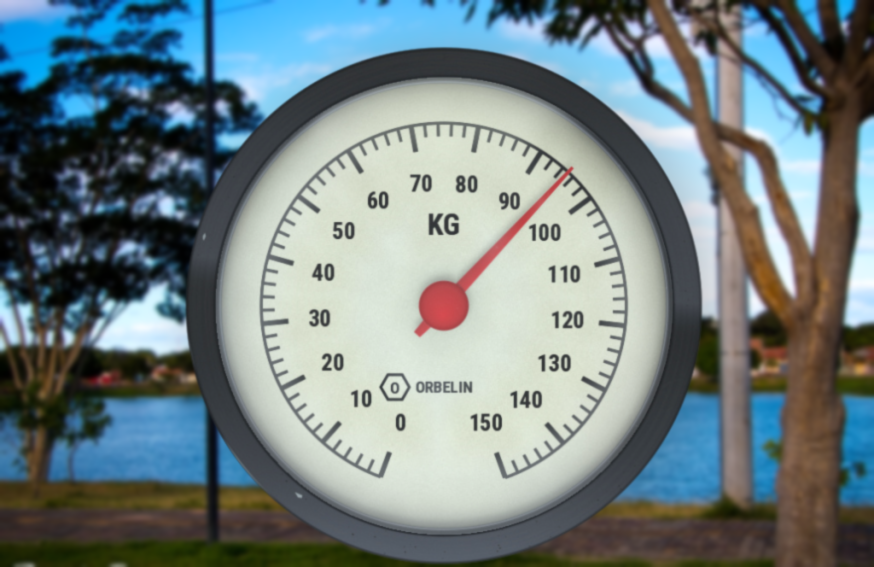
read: 95 kg
